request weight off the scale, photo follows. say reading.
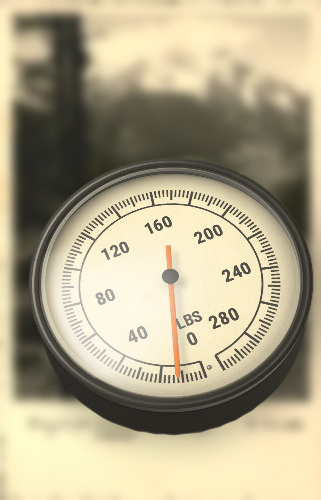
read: 12 lb
